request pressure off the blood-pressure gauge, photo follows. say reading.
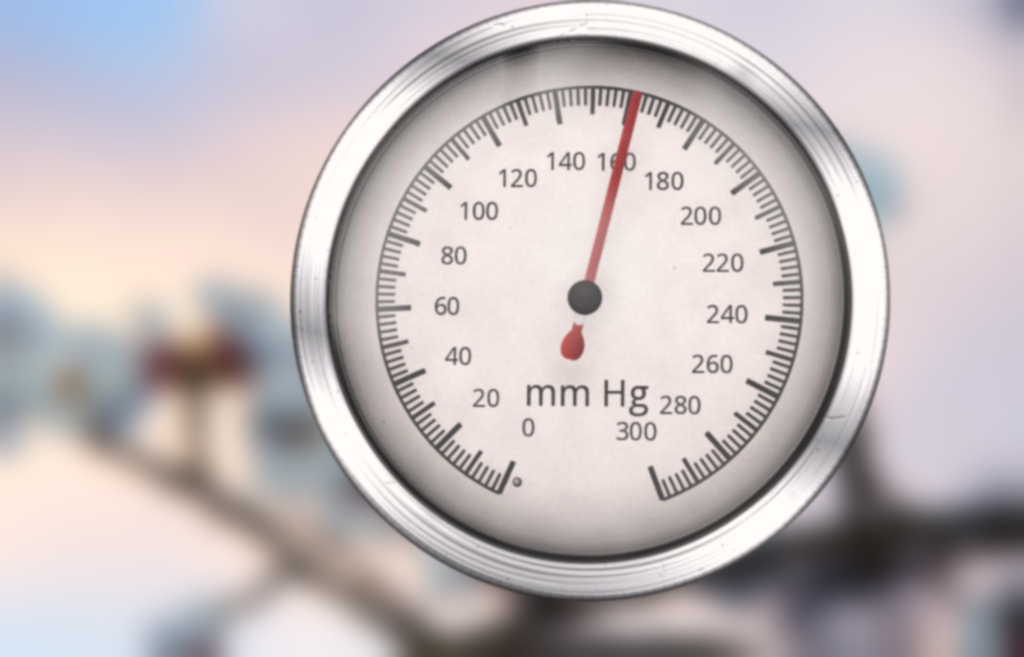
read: 162 mmHg
